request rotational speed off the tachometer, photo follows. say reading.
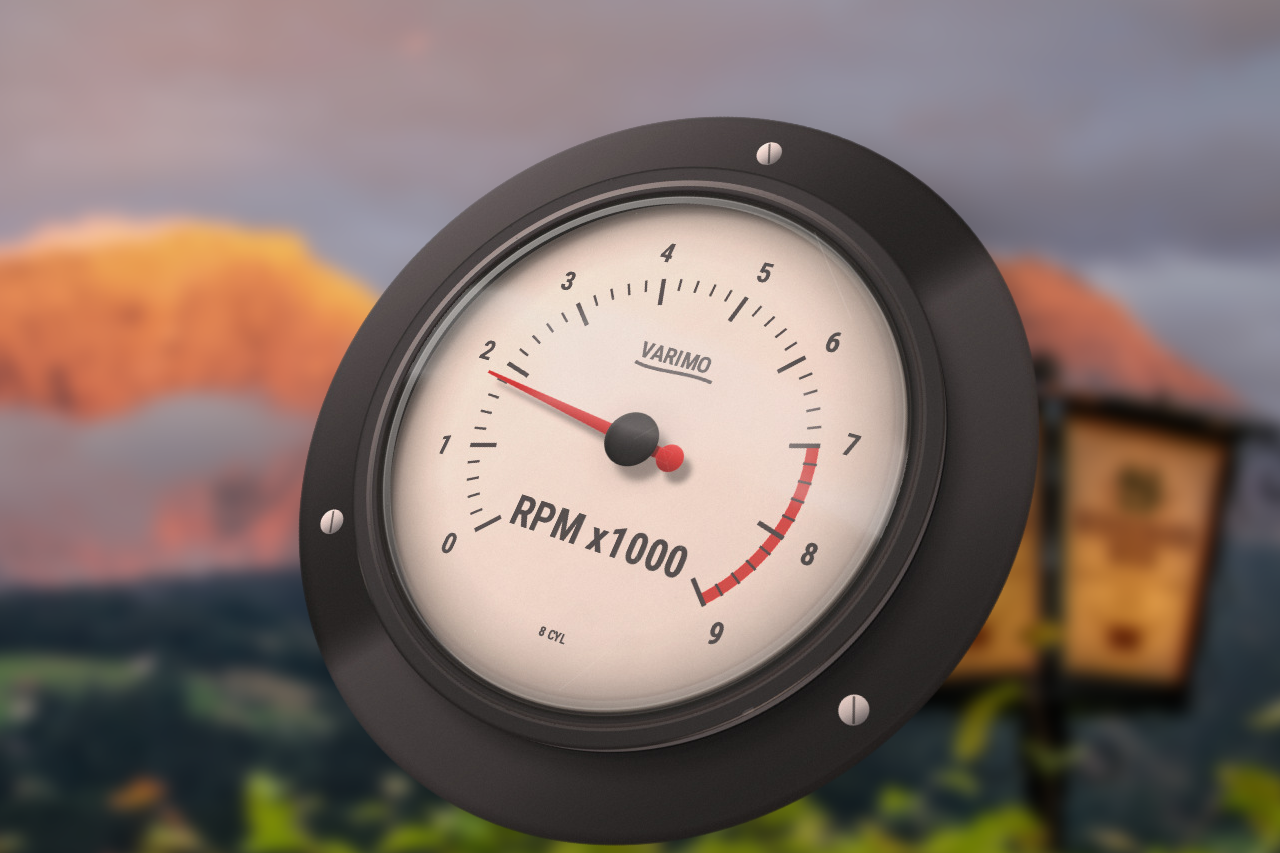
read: 1800 rpm
